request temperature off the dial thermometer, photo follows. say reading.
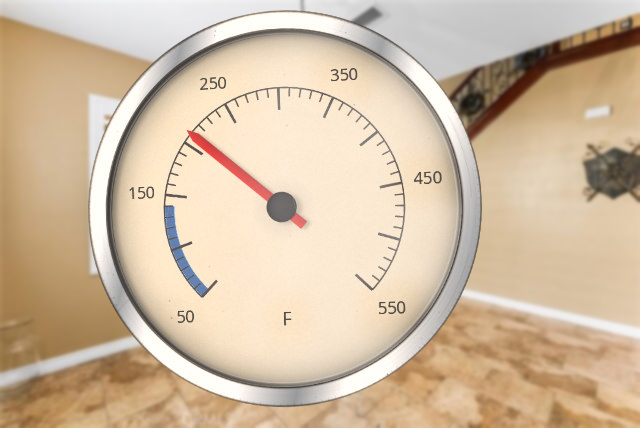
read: 210 °F
